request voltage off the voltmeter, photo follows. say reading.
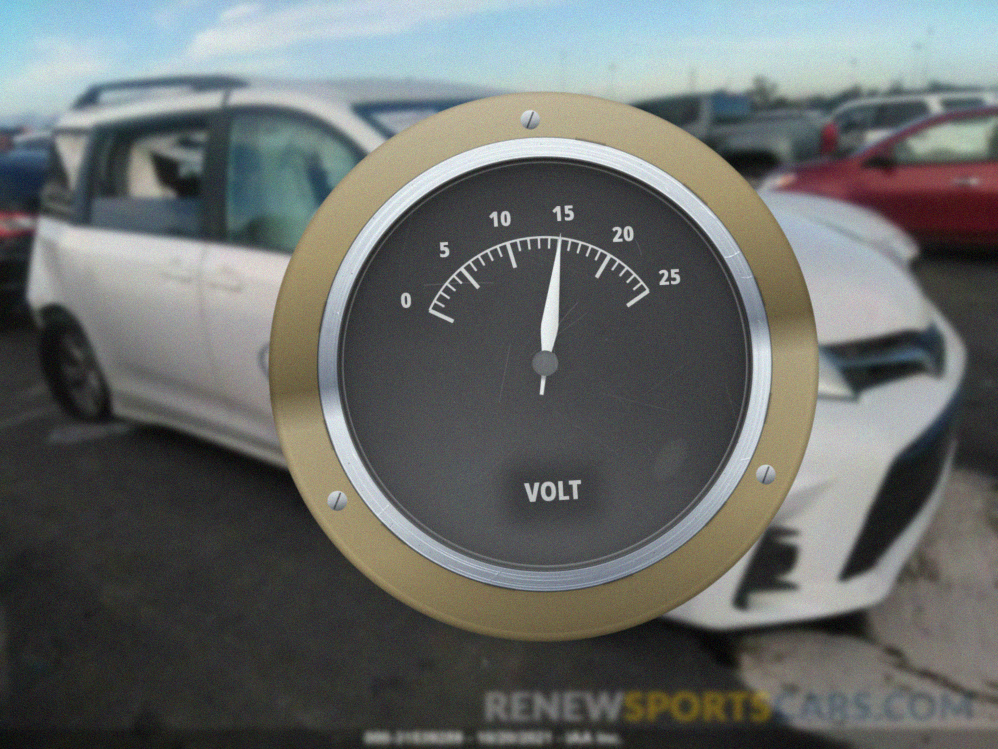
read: 15 V
